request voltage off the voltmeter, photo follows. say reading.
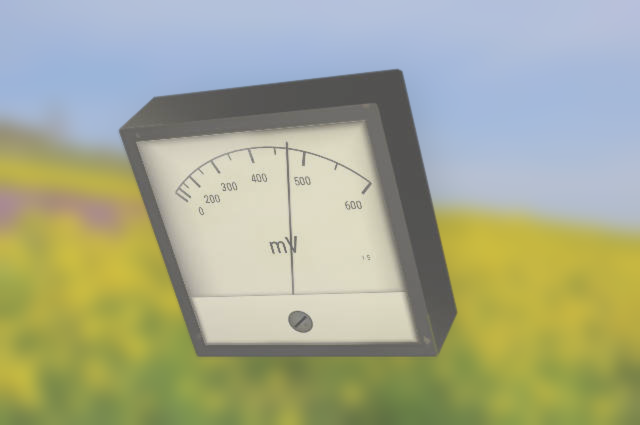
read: 475 mV
